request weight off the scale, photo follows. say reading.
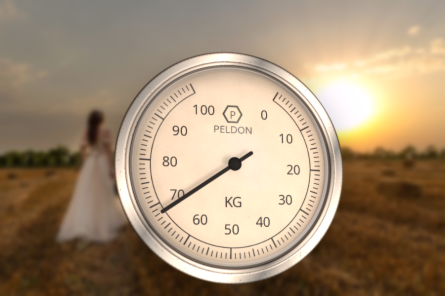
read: 68 kg
